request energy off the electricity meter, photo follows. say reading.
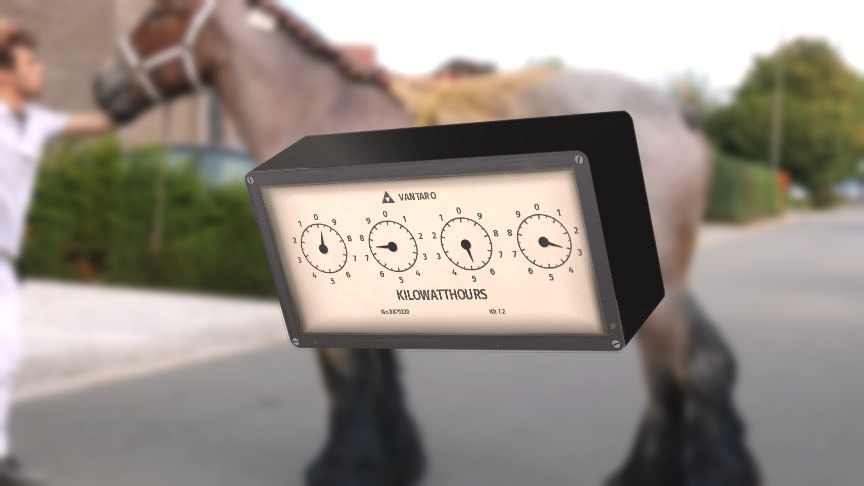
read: 9753 kWh
